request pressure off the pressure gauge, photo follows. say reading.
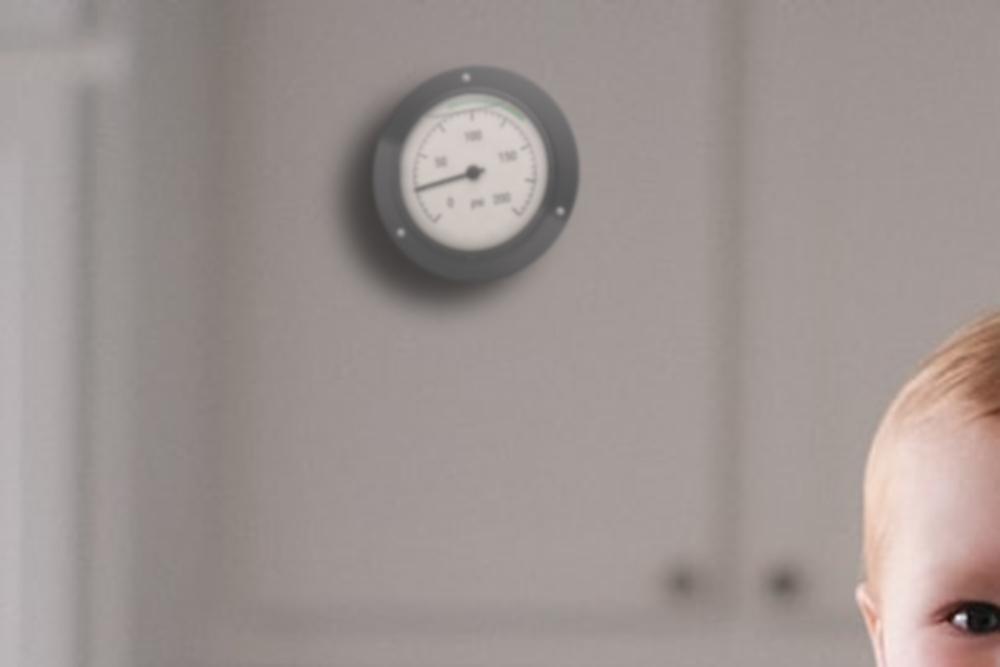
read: 25 psi
